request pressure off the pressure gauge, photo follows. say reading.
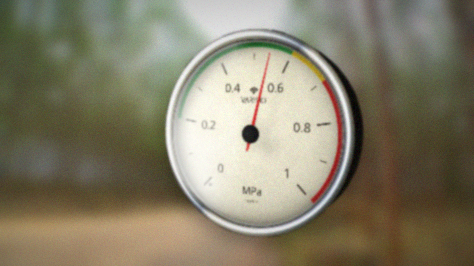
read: 0.55 MPa
